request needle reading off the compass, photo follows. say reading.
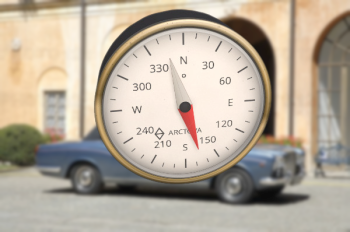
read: 165 °
